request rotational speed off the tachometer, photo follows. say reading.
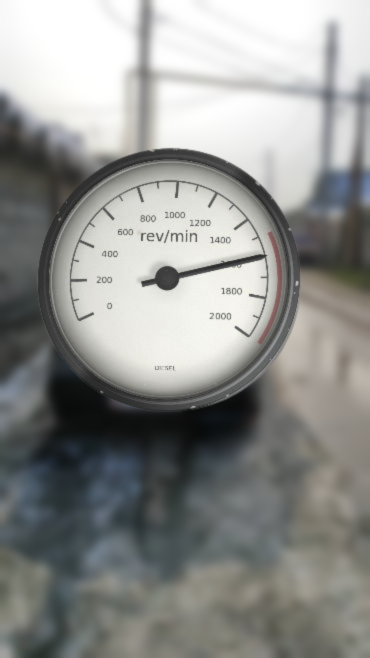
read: 1600 rpm
